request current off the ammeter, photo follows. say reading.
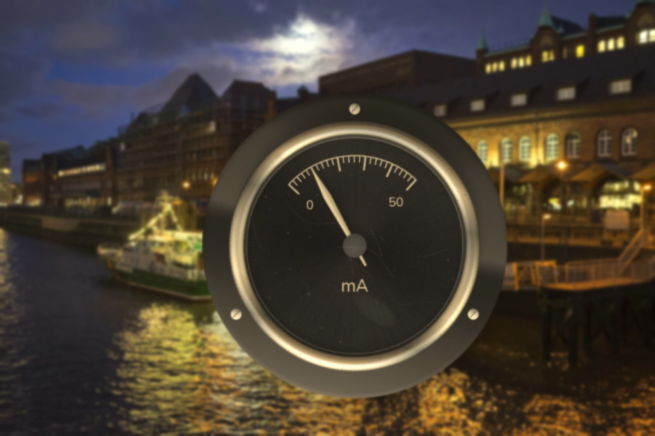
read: 10 mA
